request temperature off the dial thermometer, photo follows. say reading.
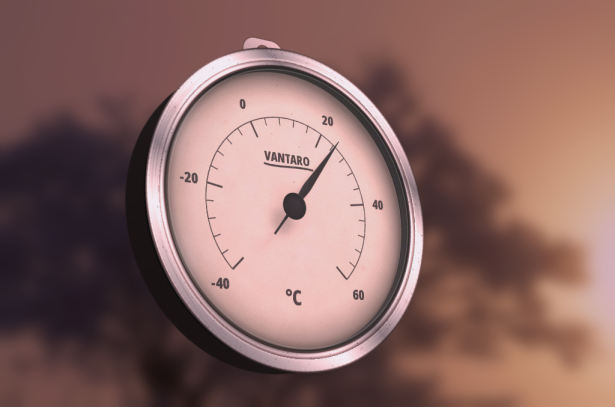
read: 24 °C
